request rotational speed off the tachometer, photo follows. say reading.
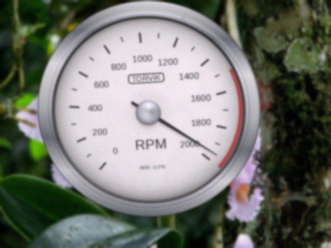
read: 1950 rpm
